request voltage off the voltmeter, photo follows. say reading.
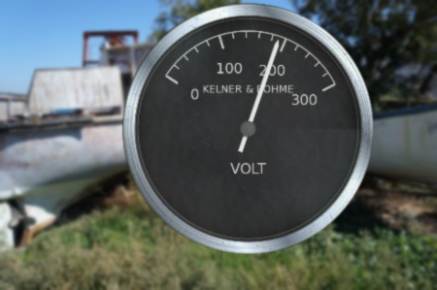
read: 190 V
